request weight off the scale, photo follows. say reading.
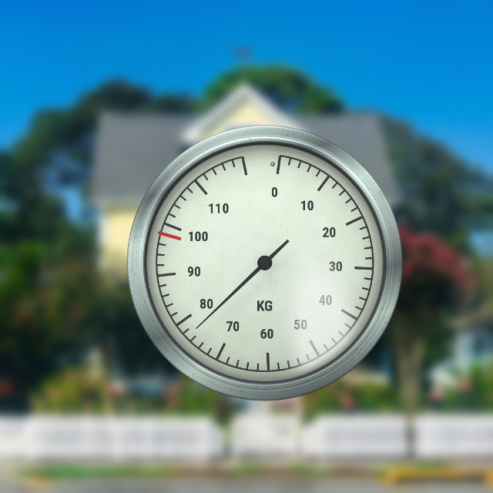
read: 77 kg
